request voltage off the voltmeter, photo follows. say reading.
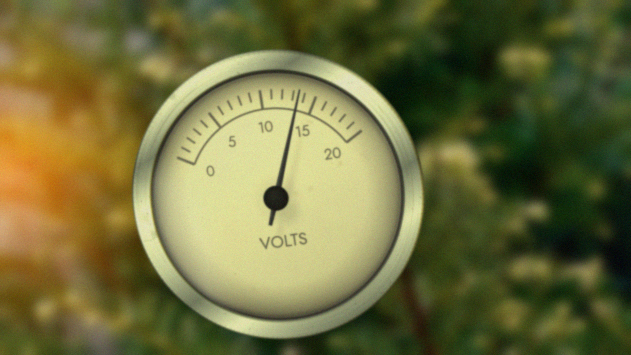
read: 13.5 V
